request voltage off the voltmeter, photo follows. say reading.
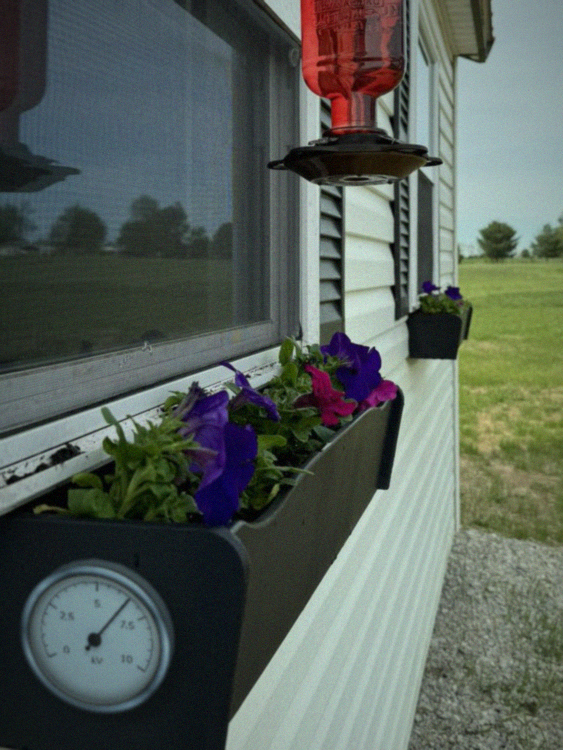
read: 6.5 kV
